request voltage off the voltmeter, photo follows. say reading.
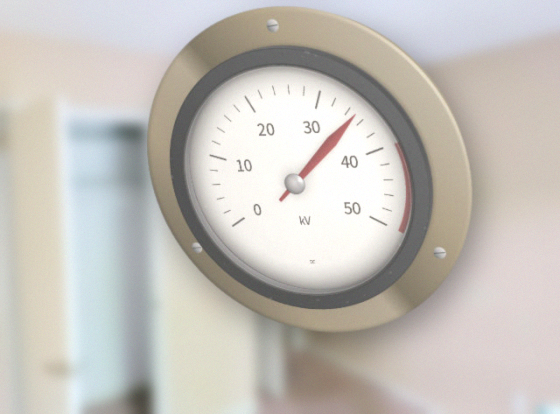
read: 35 kV
